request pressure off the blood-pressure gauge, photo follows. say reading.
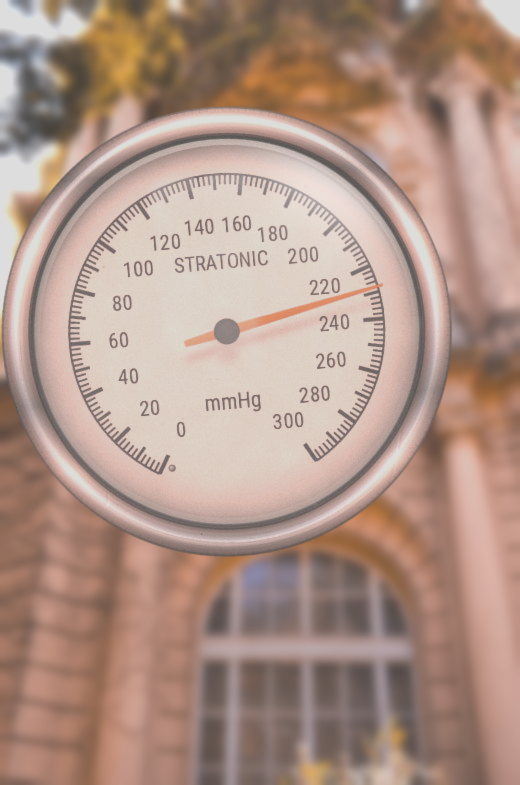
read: 228 mmHg
